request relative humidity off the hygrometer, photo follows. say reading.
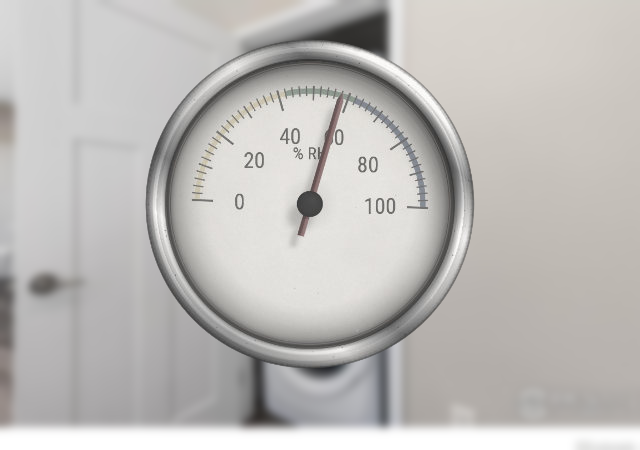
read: 58 %
